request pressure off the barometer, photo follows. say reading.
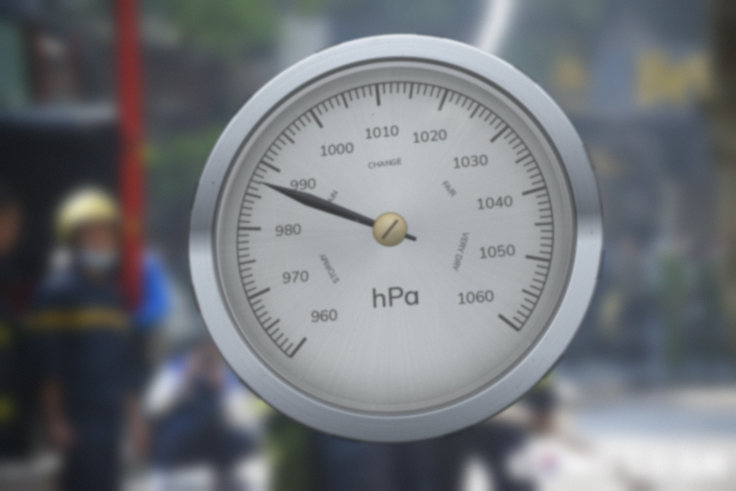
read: 987 hPa
